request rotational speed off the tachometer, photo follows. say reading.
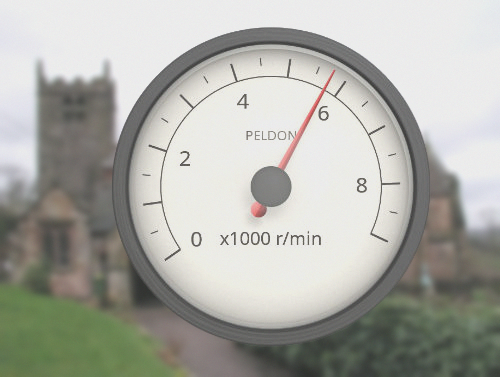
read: 5750 rpm
